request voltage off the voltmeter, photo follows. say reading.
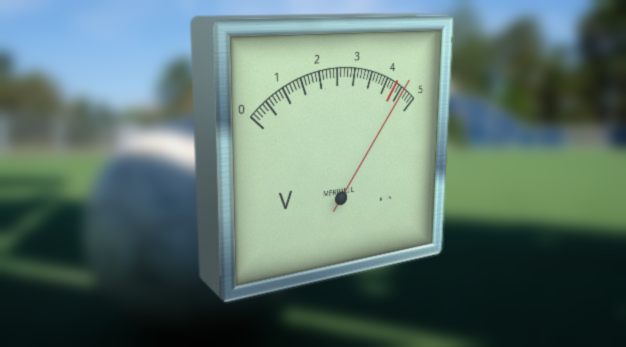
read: 4.5 V
